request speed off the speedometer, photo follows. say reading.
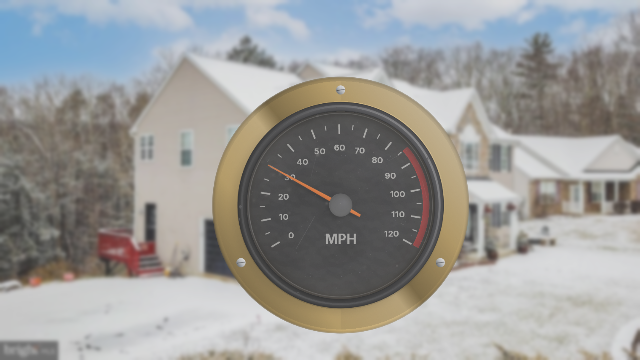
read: 30 mph
